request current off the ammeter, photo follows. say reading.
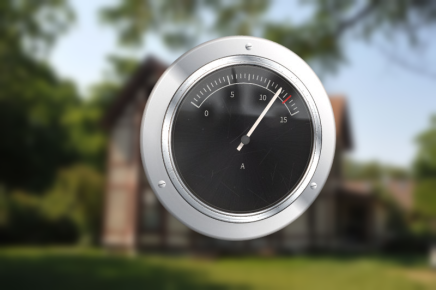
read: 11.5 A
